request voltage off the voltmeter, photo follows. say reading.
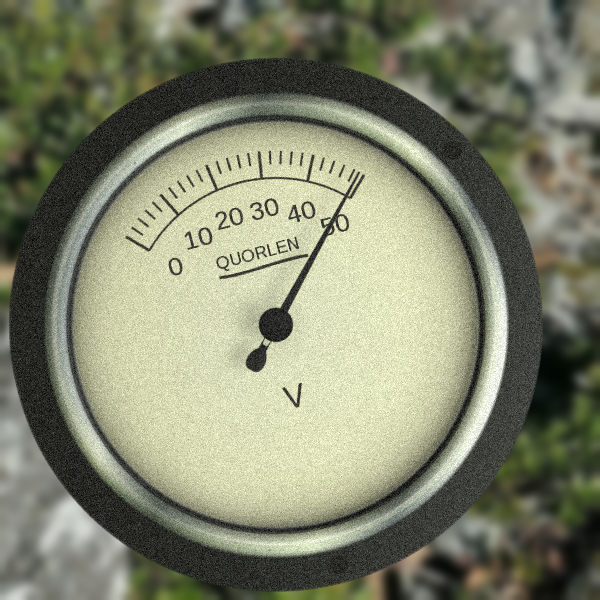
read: 49 V
